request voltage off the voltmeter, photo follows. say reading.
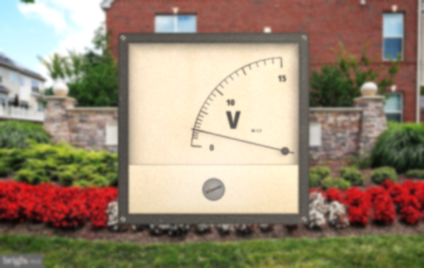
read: 5 V
